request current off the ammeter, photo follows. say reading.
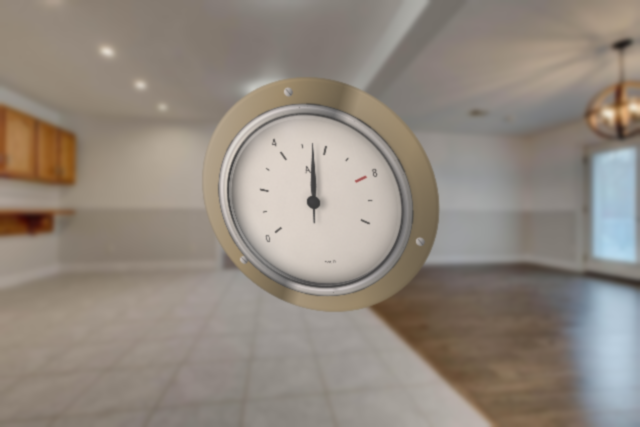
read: 5.5 A
